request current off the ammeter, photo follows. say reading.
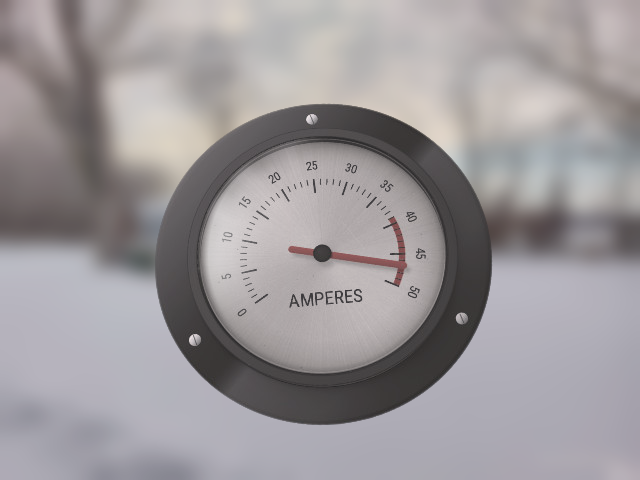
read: 47 A
